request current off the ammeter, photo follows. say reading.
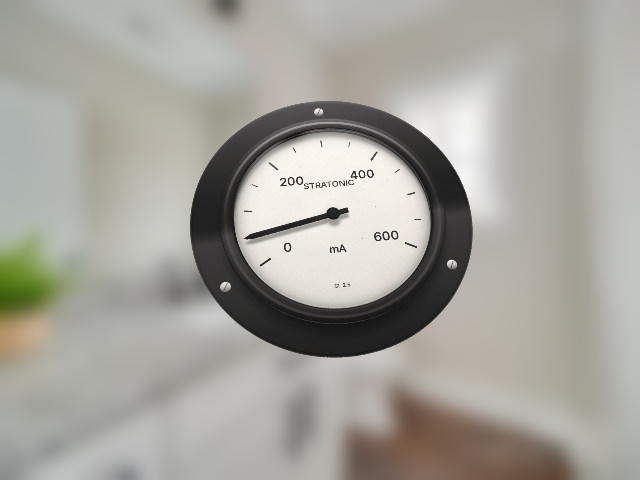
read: 50 mA
